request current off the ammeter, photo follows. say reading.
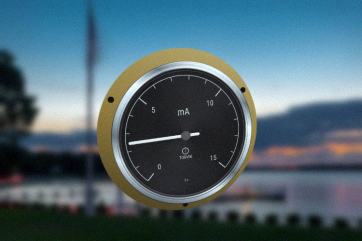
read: 2.5 mA
